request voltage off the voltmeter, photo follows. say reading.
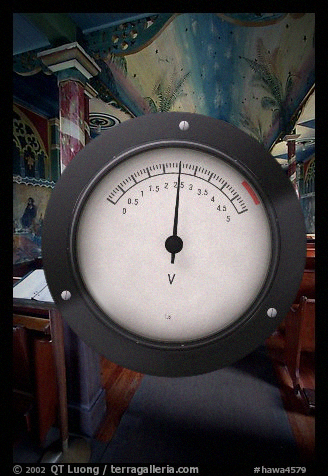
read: 2.5 V
